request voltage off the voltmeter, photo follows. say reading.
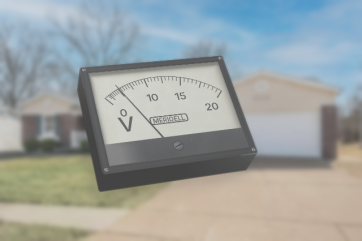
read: 5 V
